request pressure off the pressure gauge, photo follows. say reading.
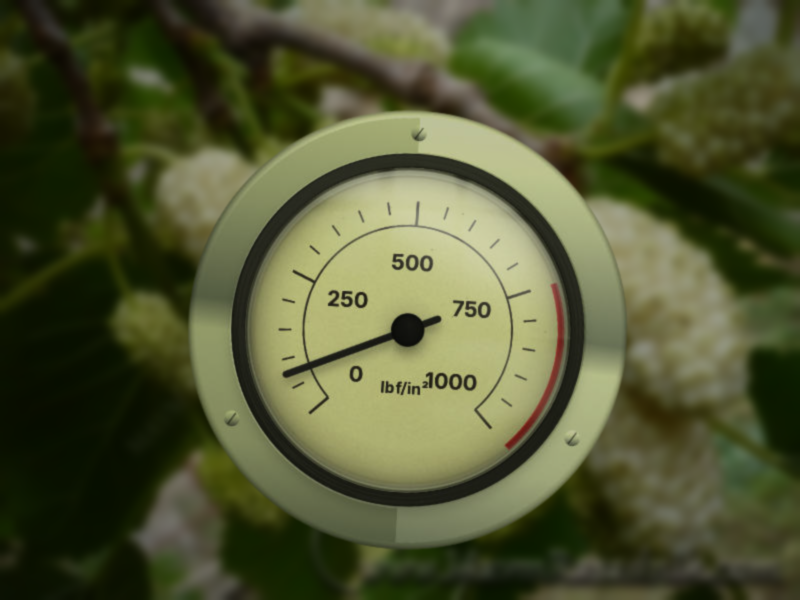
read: 75 psi
